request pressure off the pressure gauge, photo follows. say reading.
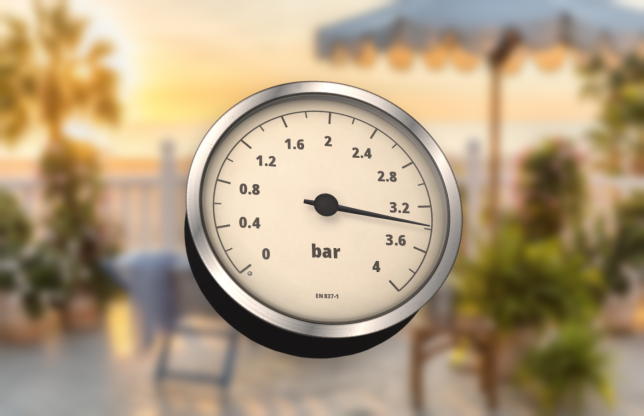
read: 3.4 bar
